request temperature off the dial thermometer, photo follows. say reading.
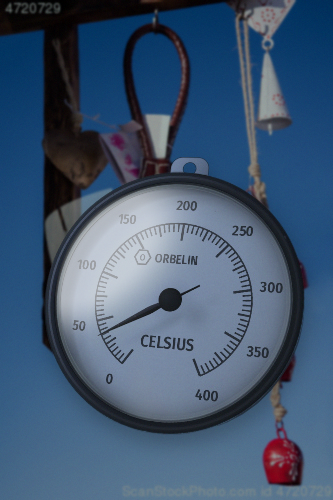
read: 35 °C
